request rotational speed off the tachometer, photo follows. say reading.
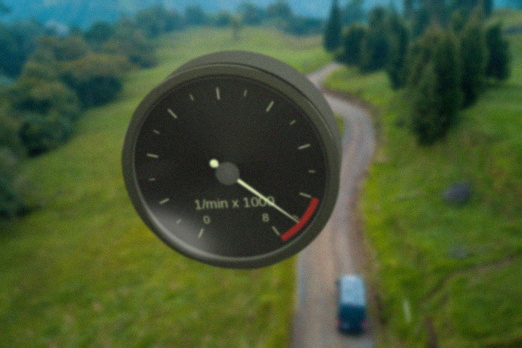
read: 7500 rpm
